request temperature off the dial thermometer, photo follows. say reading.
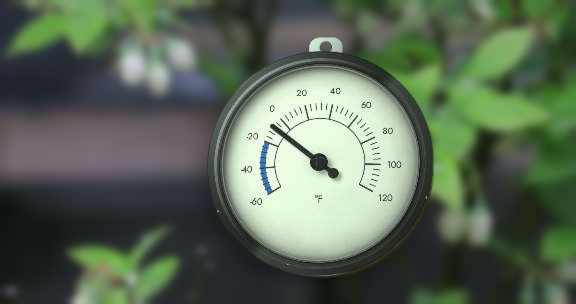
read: -8 °F
